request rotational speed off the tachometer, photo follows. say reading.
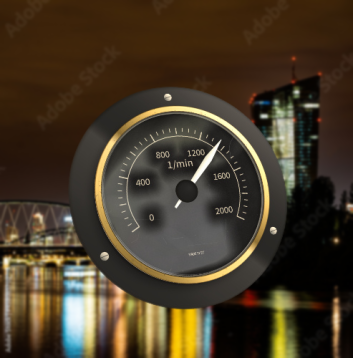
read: 1350 rpm
